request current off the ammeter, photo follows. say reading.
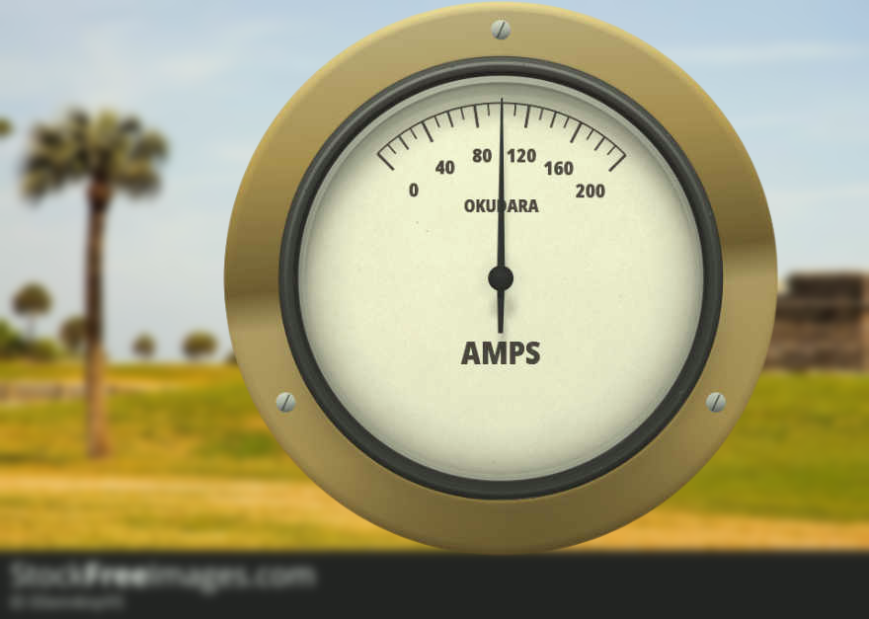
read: 100 A
